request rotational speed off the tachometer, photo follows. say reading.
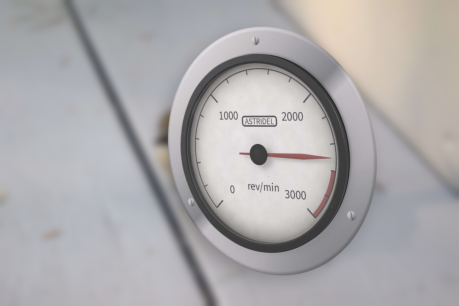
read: 2500 rpm
